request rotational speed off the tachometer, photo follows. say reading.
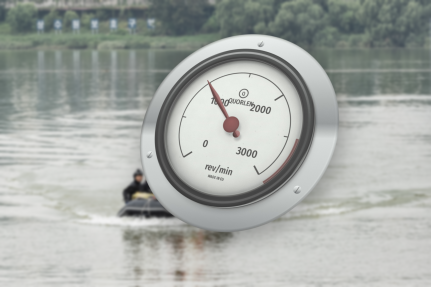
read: 1000 rpm
